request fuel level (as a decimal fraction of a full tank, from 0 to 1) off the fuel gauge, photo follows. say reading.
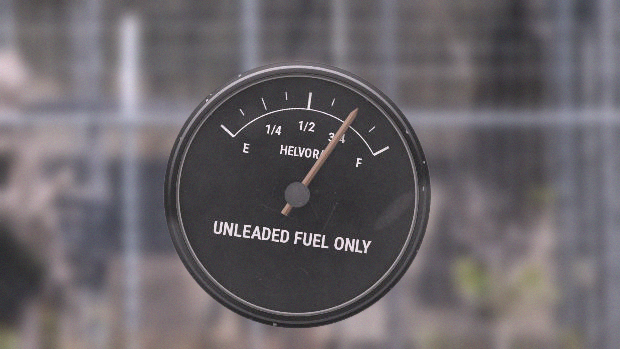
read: 0.75
